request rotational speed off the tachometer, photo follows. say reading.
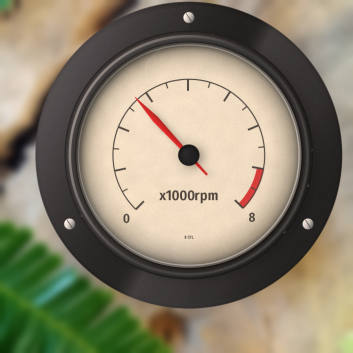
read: 2750 rpm
